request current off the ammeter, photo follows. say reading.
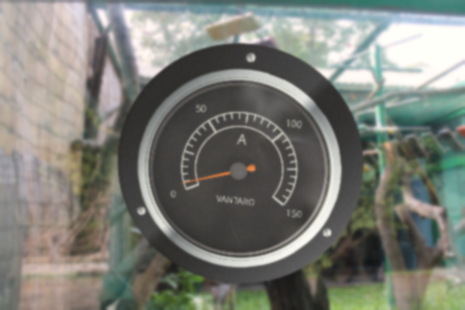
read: 5 A
